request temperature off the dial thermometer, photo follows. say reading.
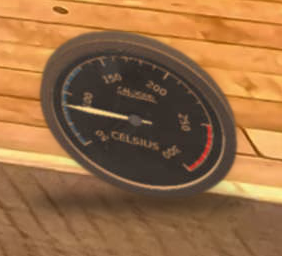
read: 90 °C
